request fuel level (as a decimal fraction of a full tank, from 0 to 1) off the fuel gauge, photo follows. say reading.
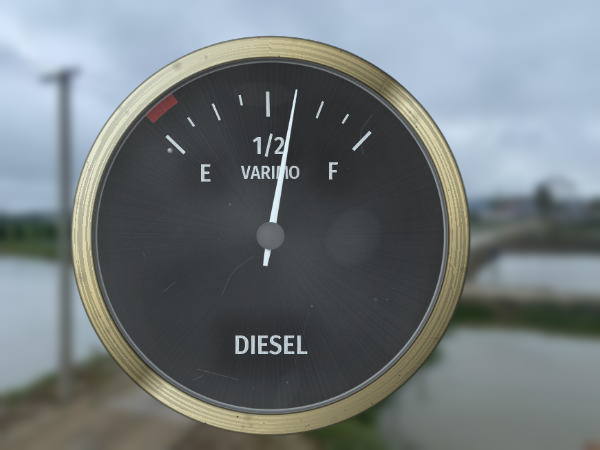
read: 0.625
